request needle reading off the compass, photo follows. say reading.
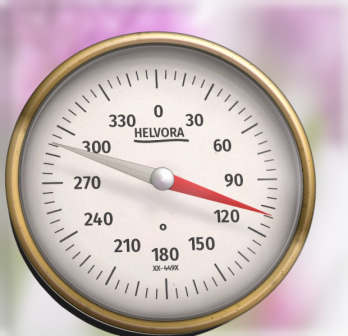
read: 110 °
